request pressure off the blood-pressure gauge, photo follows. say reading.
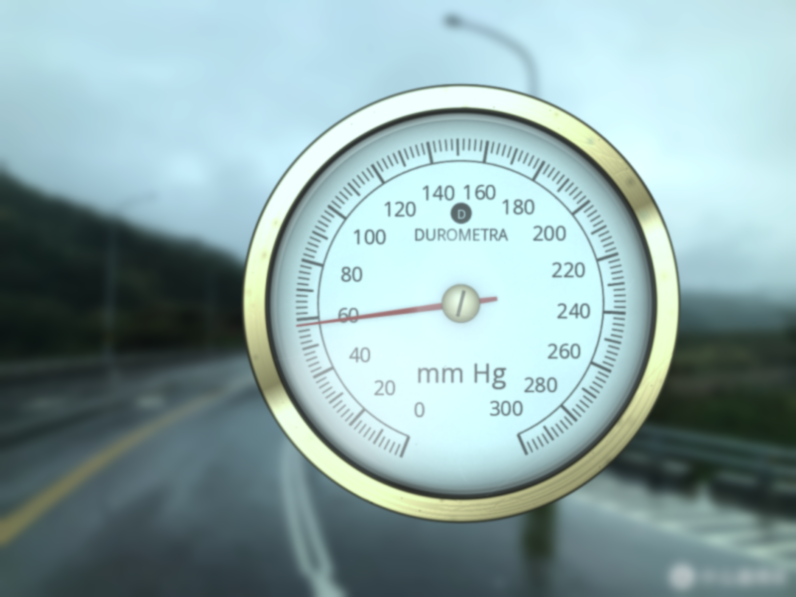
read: 58 mmHg
